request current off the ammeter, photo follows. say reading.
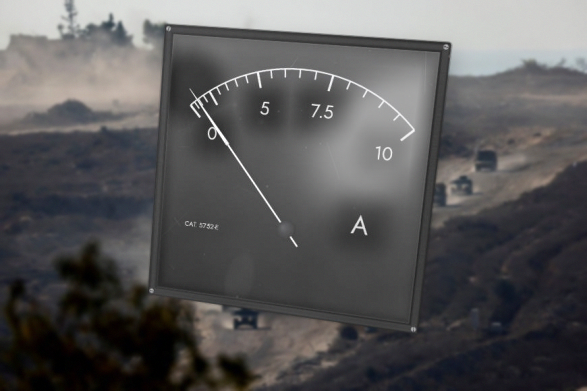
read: 1.5 A
